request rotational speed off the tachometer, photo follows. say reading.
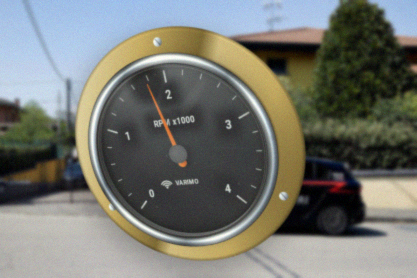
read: 1800 rpm
